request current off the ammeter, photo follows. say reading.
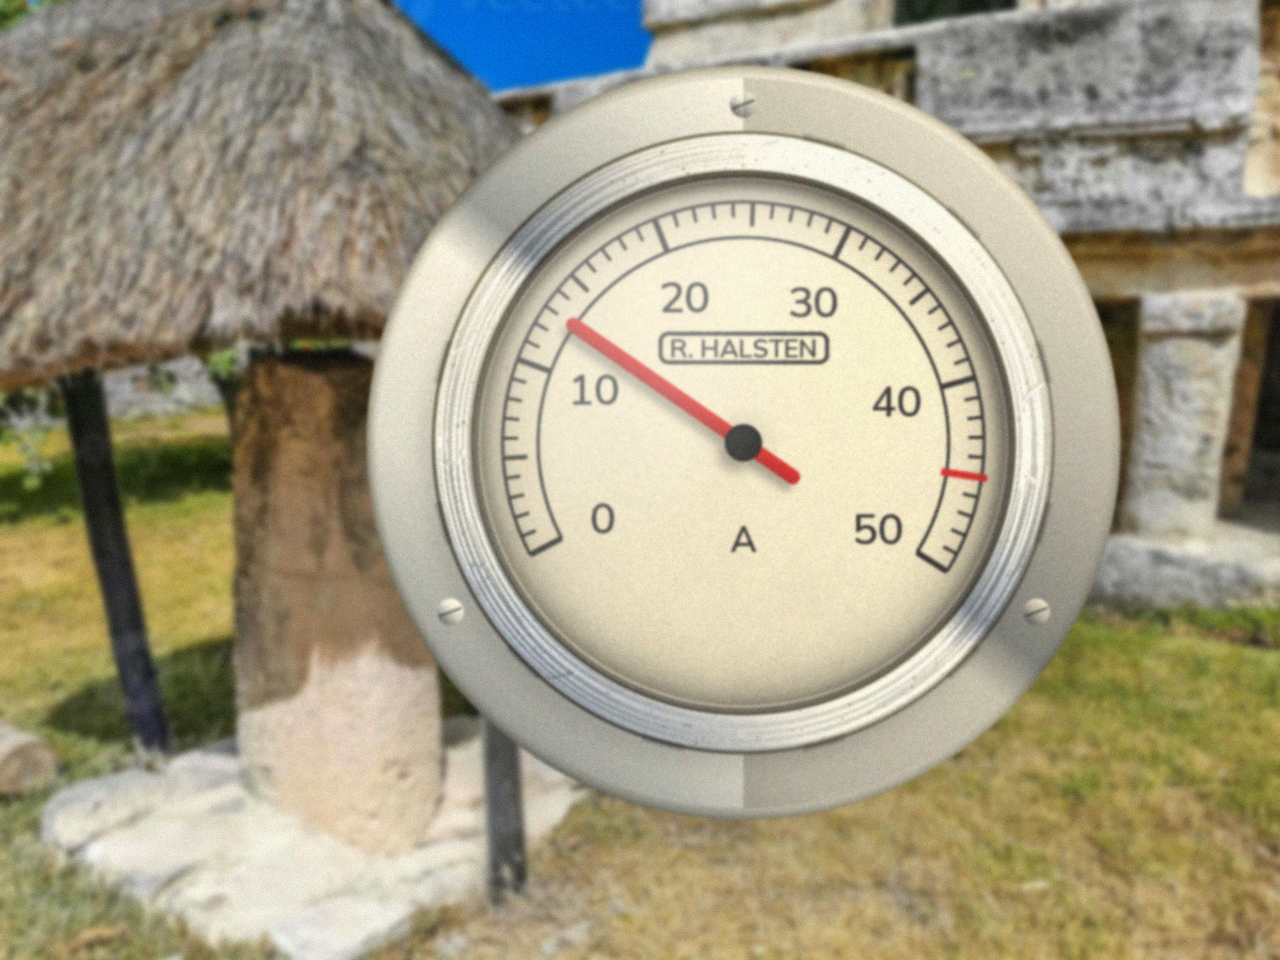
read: 13 A
